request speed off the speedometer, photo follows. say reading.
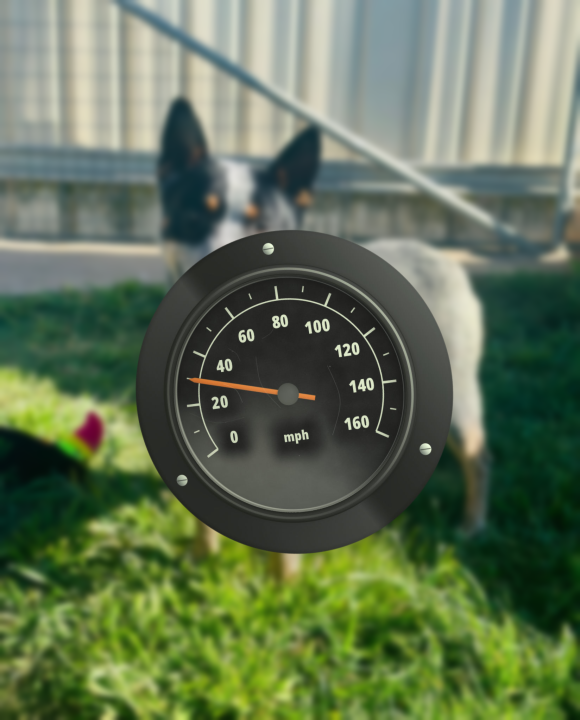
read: 30 mph
